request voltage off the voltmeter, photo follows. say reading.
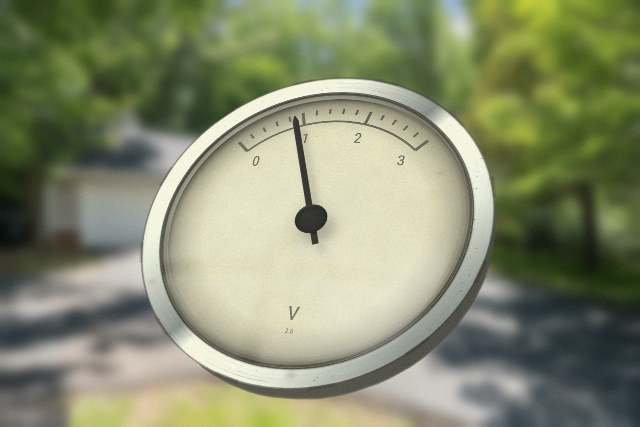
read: 0.9 V
